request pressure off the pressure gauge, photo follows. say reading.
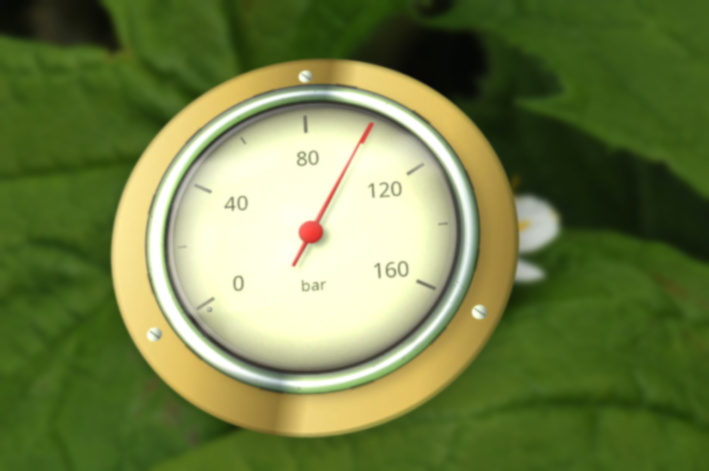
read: 100 bar
